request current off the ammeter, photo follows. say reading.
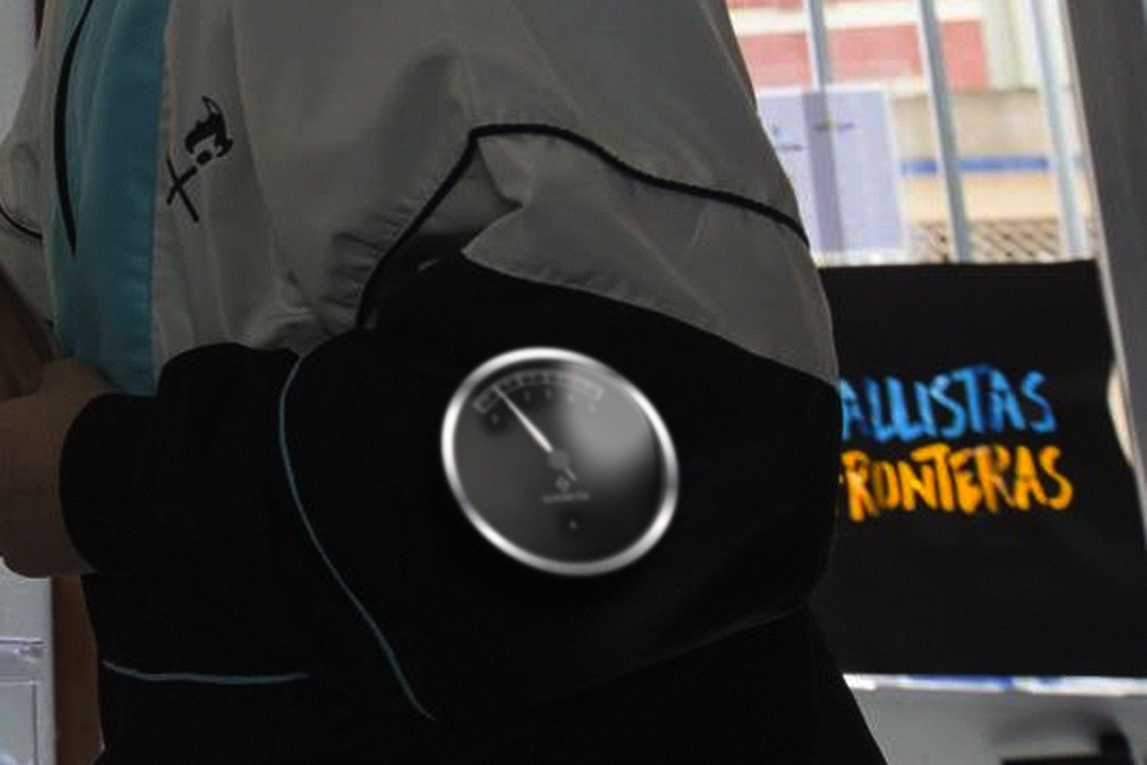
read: 1 A
